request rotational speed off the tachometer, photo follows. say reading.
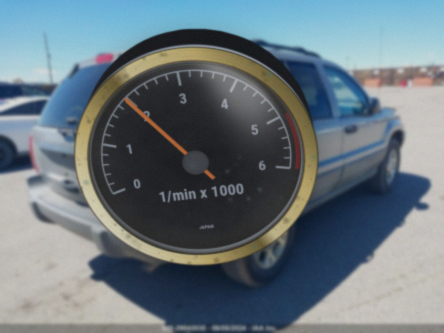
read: 2000 rpm
